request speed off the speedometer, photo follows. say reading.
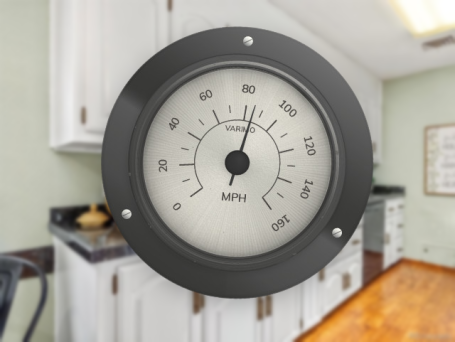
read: 85 mph
